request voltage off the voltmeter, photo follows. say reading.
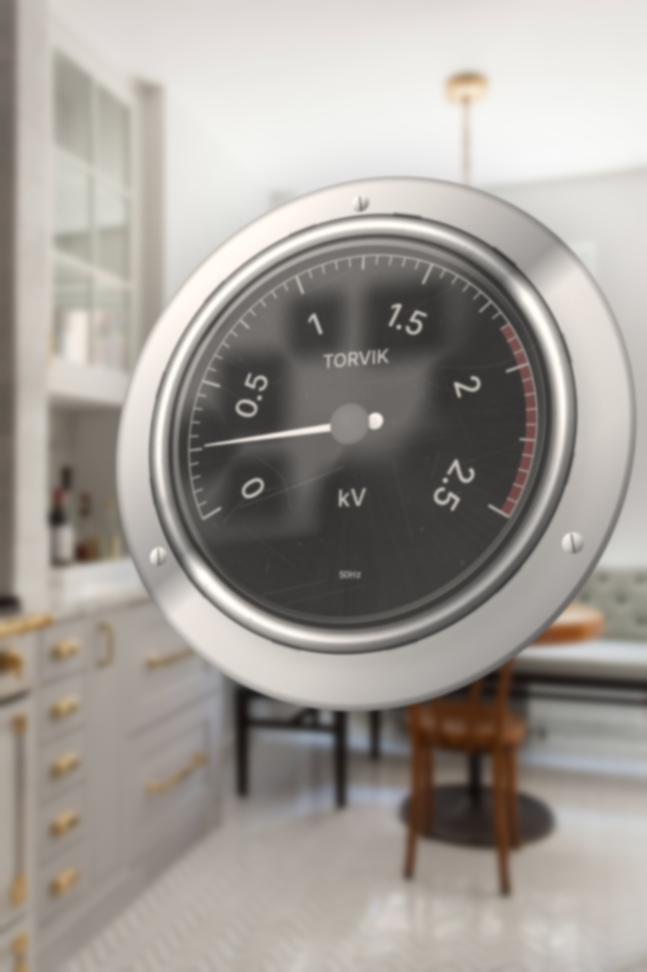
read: 0.25 kV
